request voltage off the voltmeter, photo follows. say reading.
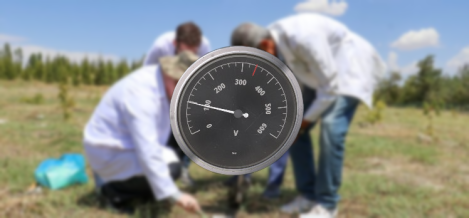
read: 100 V
